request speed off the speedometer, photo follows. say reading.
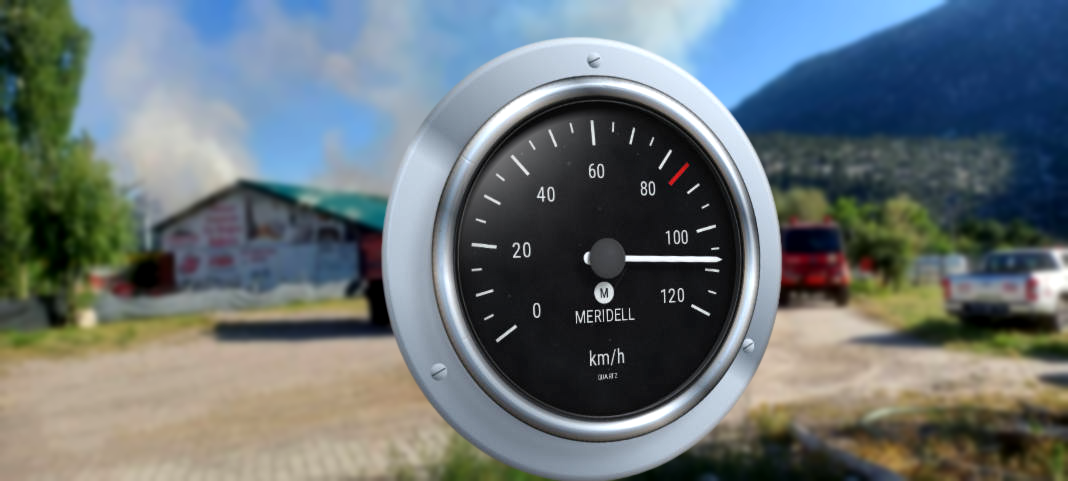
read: 107.5 km/h
